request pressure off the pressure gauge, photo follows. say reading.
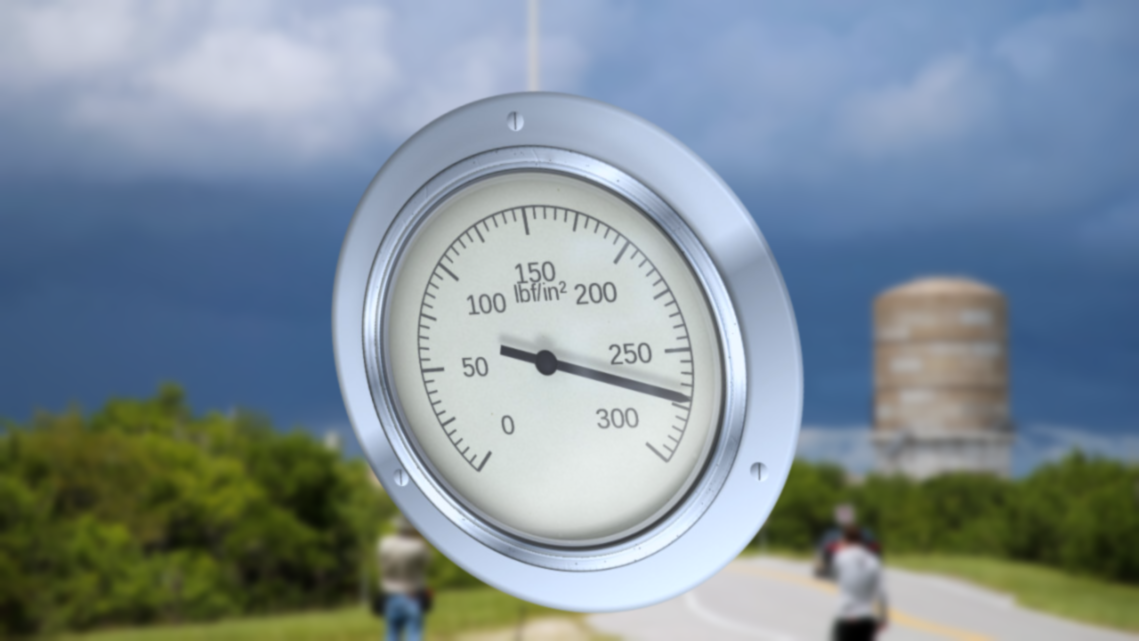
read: 270 psi
